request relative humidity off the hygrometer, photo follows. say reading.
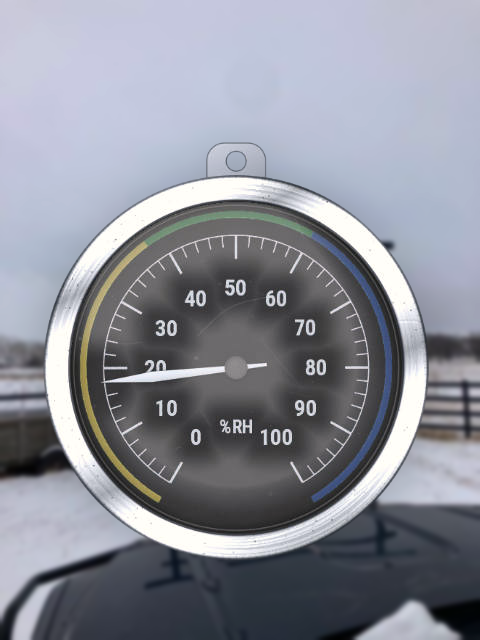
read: 18 %
